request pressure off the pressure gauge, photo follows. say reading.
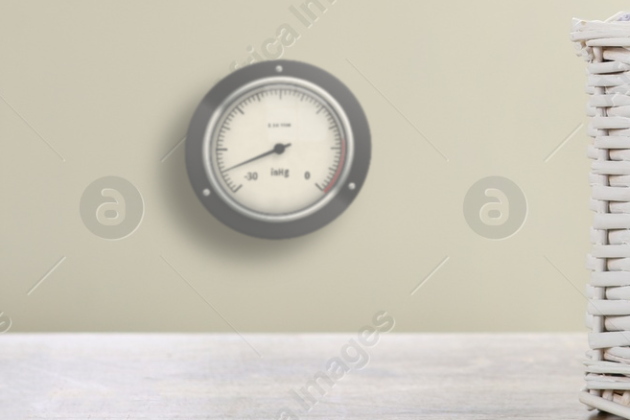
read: -27.5 inHg
